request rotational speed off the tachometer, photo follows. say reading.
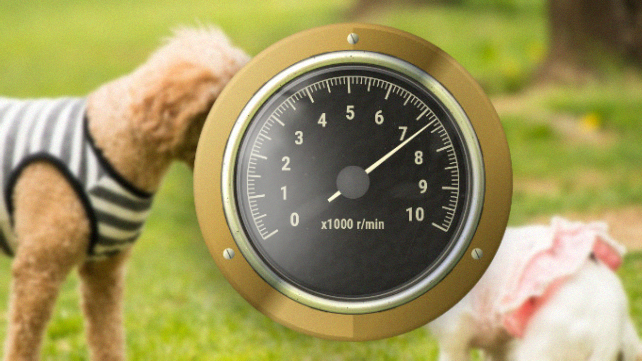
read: 7300 rpm
